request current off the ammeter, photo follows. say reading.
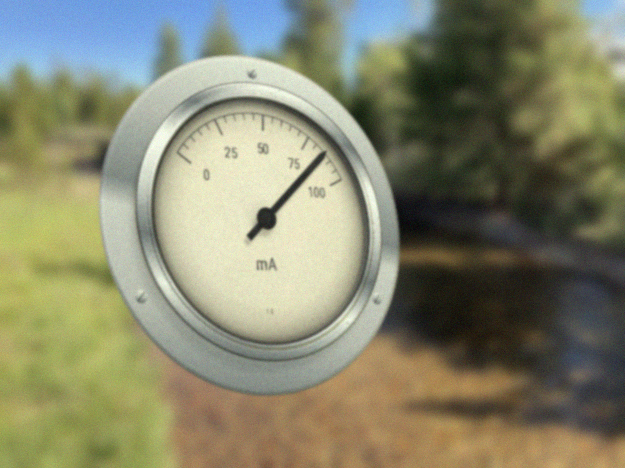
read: 85 mA
